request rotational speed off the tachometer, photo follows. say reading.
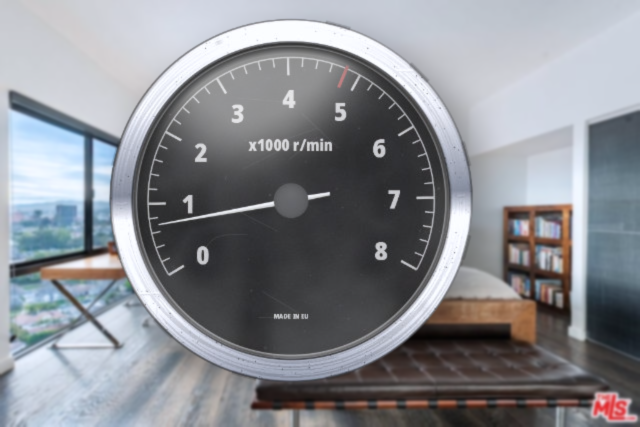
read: 700 rpm
